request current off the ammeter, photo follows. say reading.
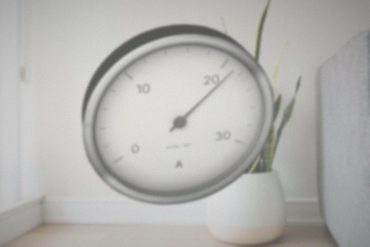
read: 21 A
